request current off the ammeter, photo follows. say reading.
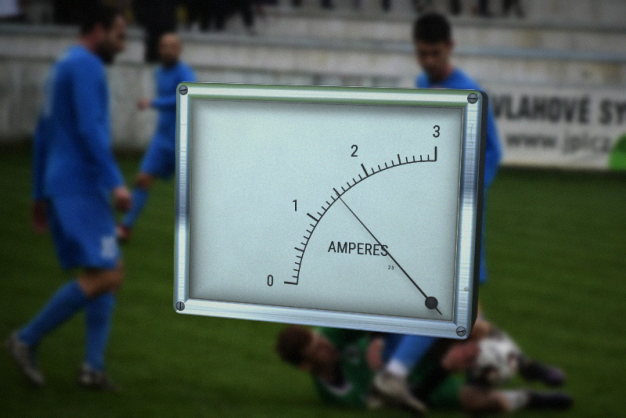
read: 1.5 A
